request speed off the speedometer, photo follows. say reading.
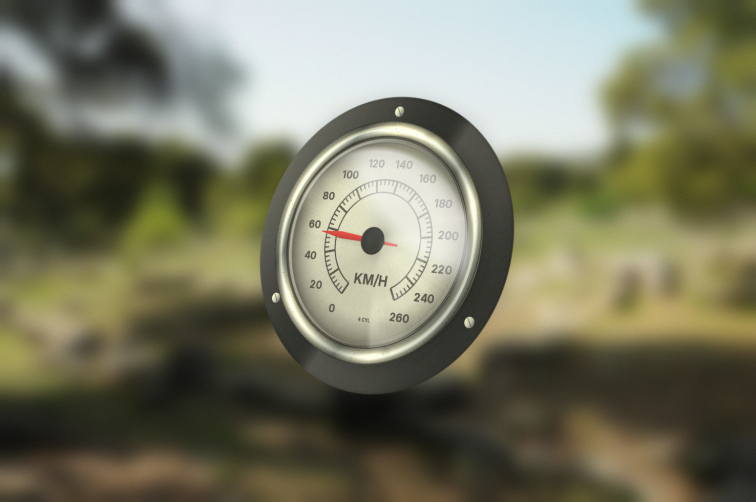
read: 56 km/h
